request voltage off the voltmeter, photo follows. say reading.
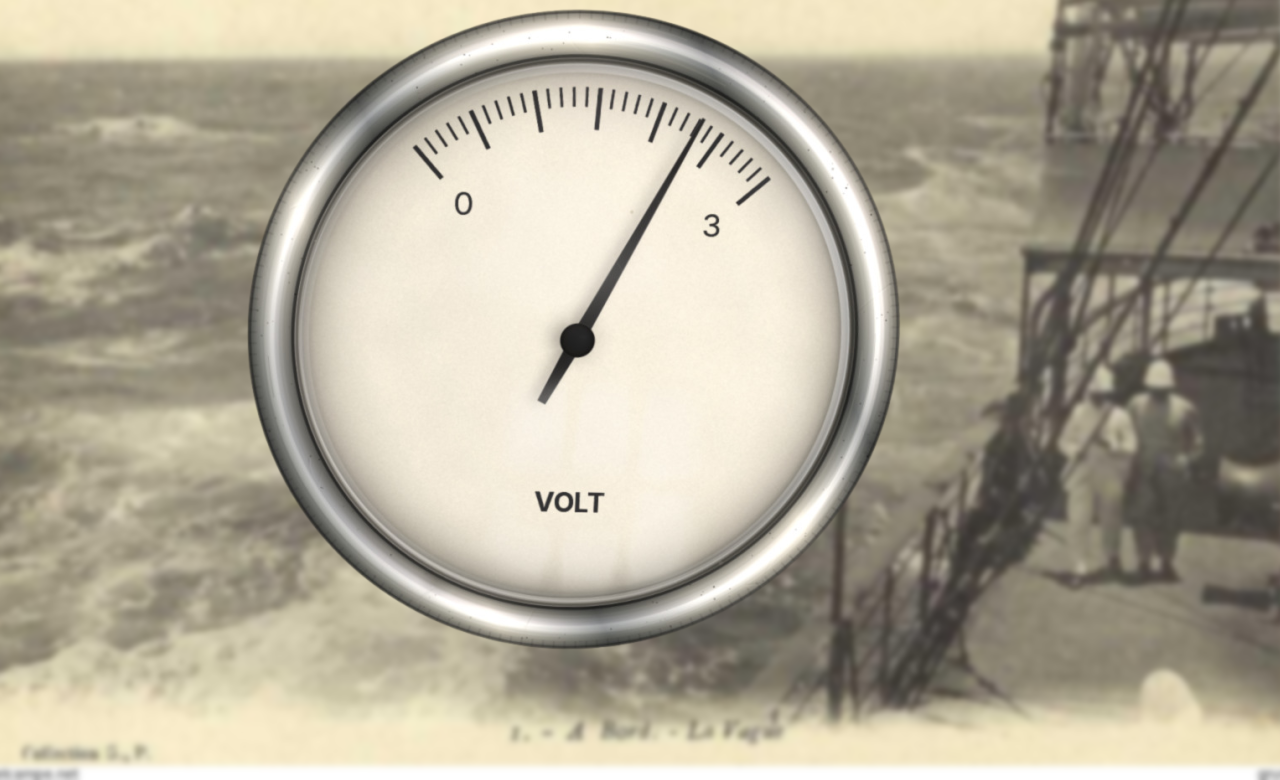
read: 2.3 V
